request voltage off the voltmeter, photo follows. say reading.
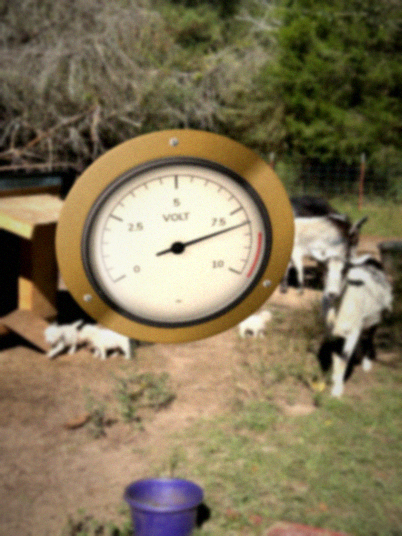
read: 8 V
